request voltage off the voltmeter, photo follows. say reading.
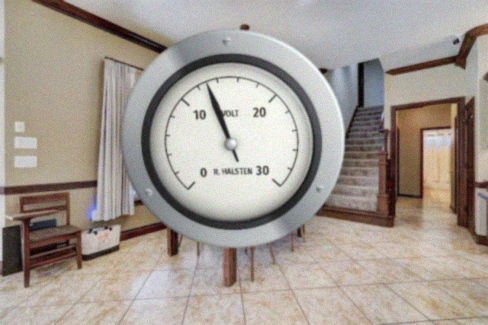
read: 13 V
